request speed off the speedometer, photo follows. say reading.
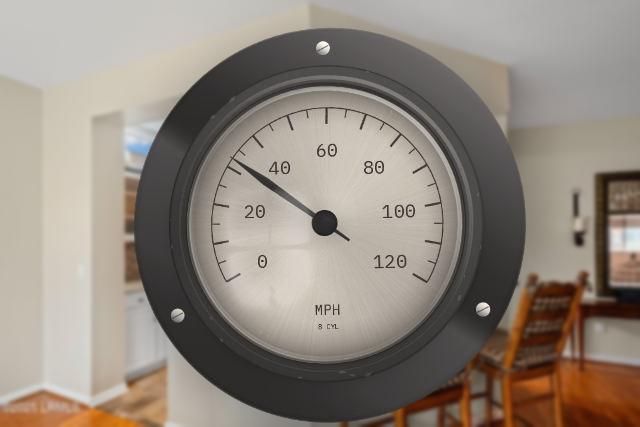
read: 32.5 mph
